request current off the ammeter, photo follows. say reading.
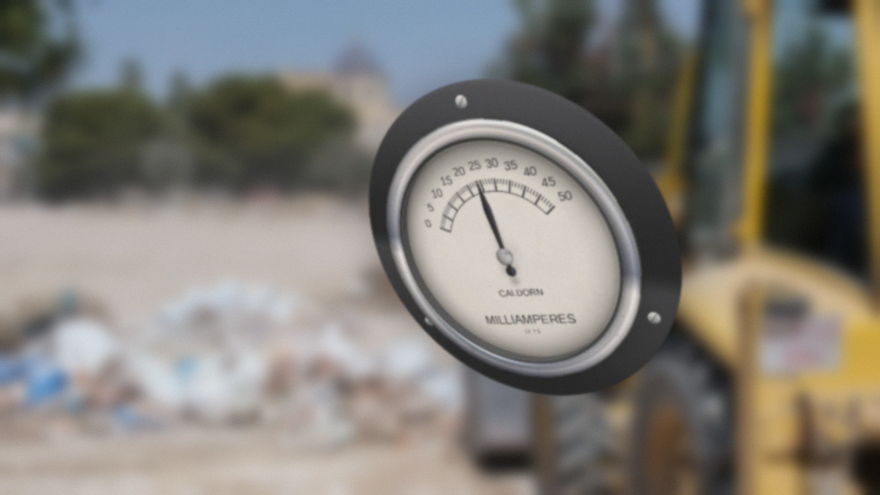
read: 25 mA
